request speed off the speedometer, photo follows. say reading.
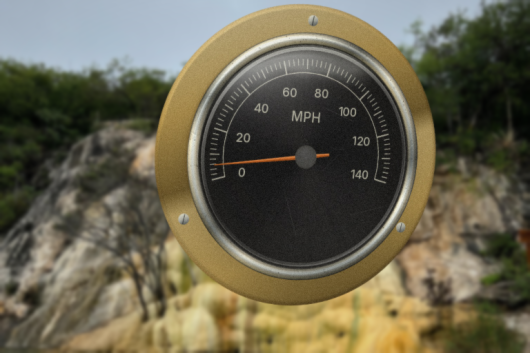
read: 6 mph
